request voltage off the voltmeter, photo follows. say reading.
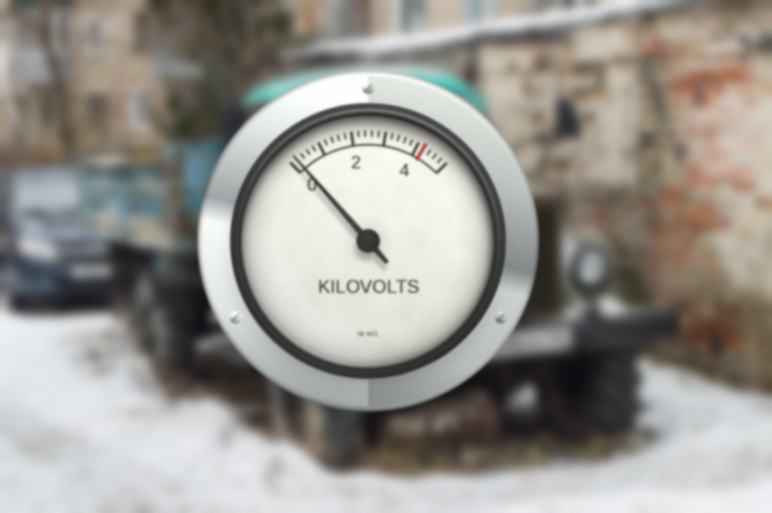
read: 0.2 kV
